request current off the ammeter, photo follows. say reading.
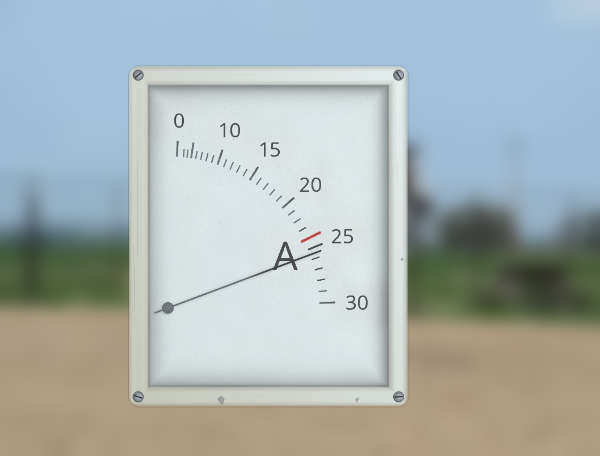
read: 25.5 A
